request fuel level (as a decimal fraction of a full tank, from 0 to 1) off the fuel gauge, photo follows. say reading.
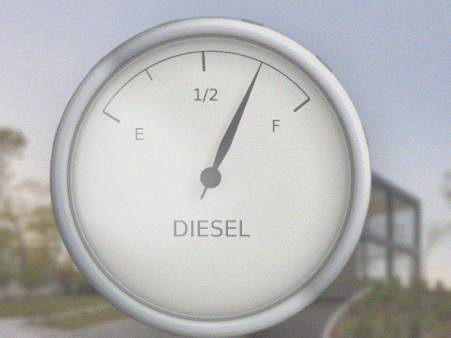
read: 0.75
